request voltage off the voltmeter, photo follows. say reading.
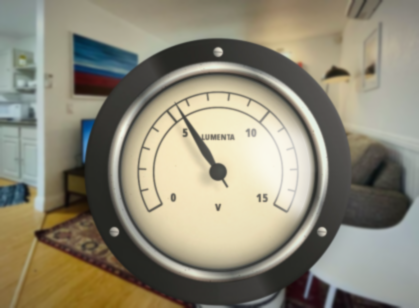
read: 5.5 V
